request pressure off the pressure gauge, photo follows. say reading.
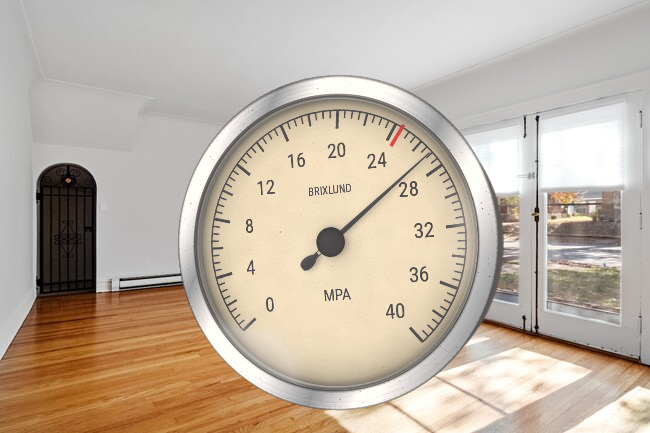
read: 27 MPa
